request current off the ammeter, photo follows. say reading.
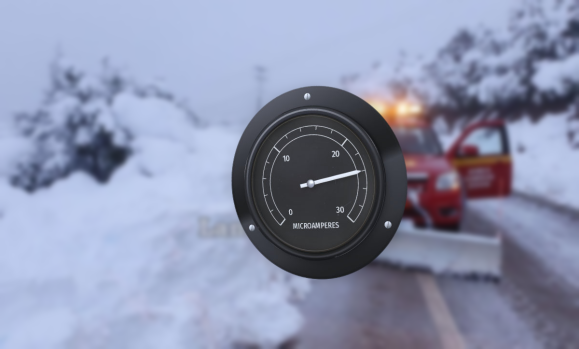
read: 24 µA
